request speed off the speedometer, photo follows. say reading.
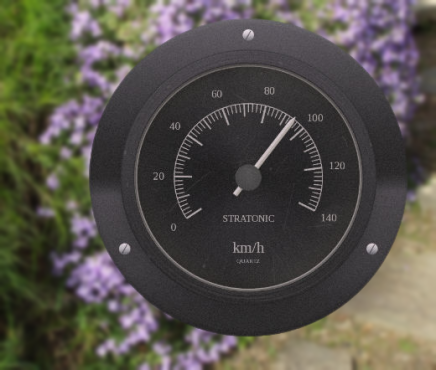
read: 94 km/h
